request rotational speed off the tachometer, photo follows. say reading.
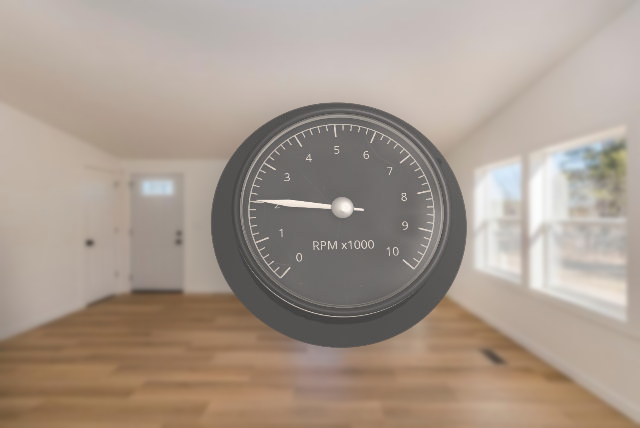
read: 2000 rpm
